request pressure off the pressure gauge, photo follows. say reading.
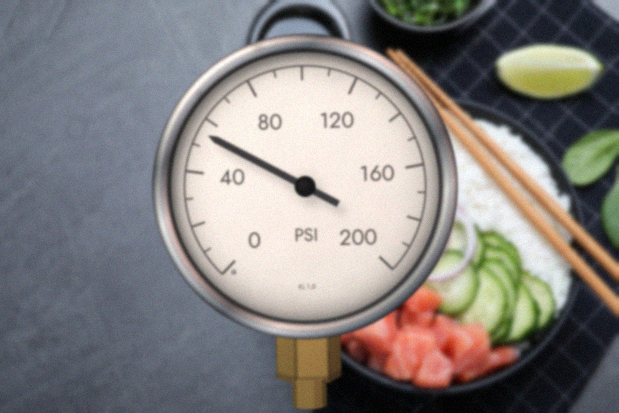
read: 55 psi
